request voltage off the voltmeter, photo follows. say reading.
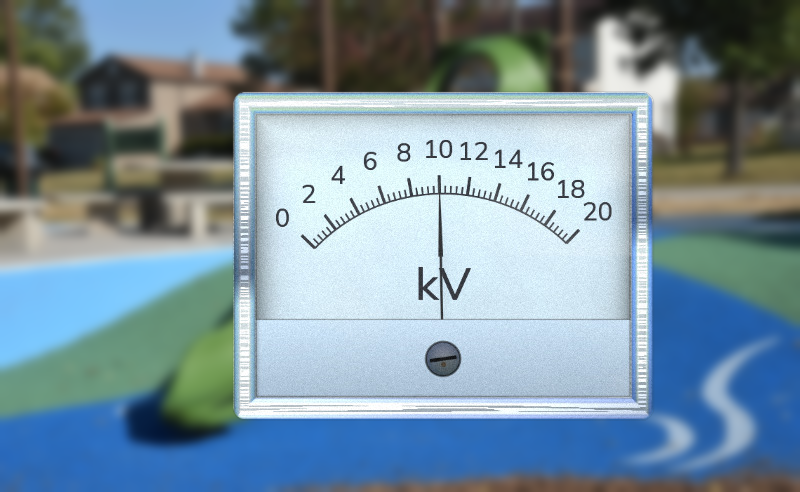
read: 10 kV
